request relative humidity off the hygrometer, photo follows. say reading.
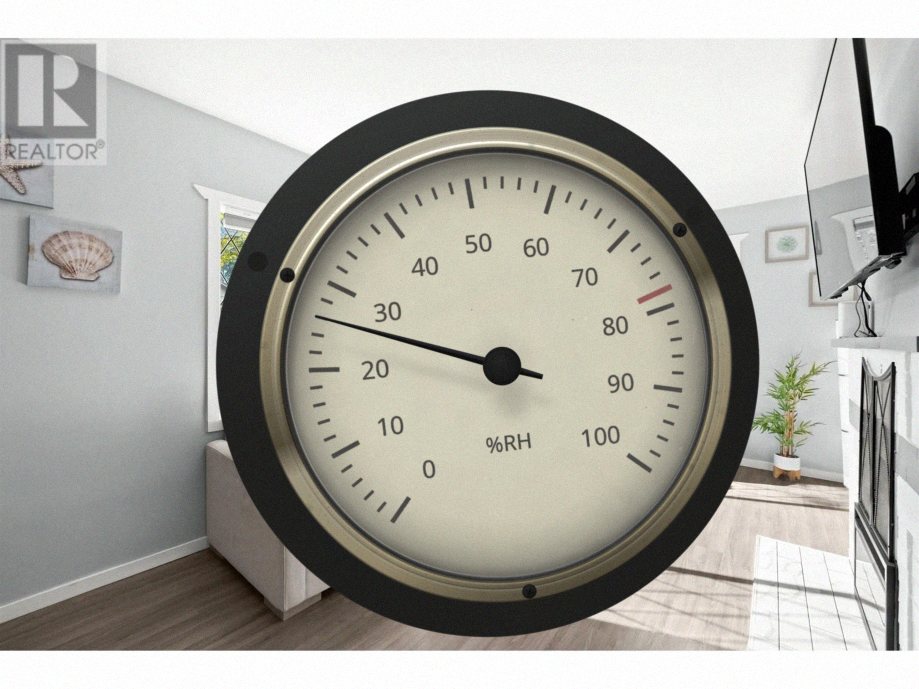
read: 26 %
